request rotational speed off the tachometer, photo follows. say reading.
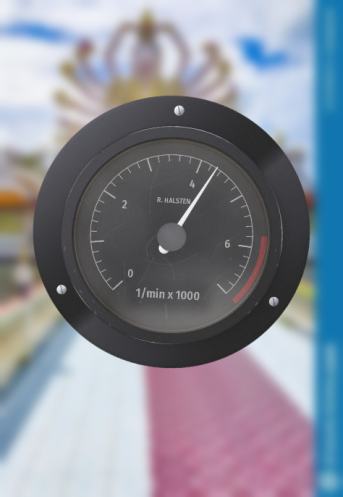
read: 4300 rpm
